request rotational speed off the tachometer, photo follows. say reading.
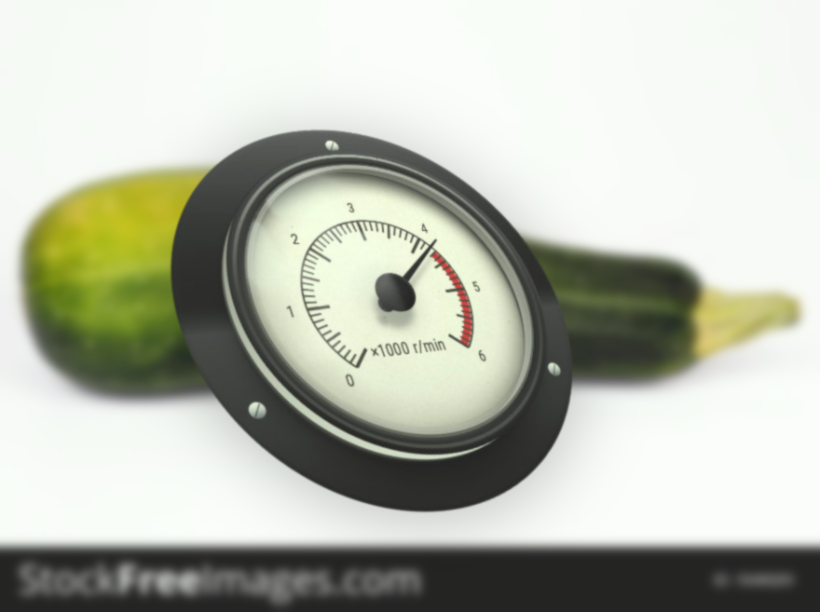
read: 4200 rpm
